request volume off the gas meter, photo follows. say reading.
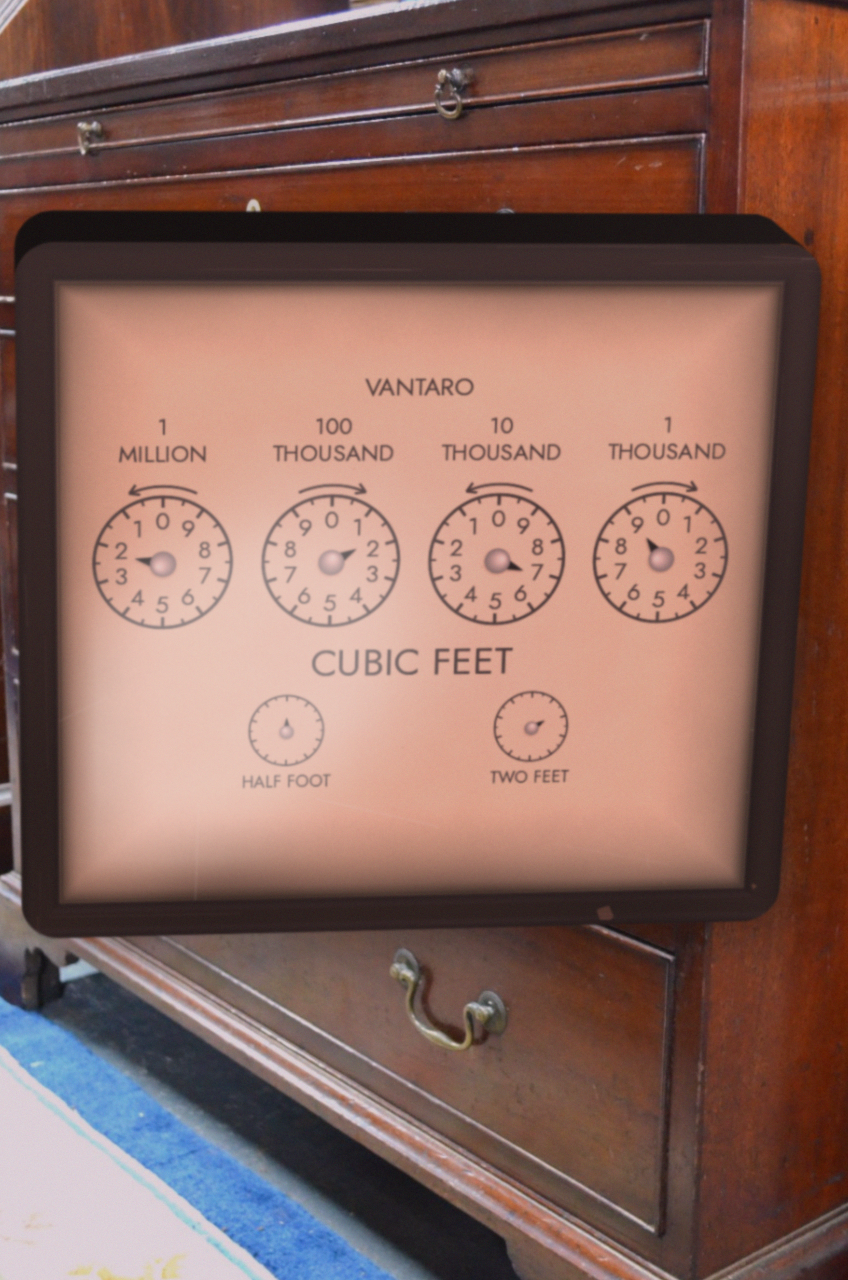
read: 216900 ft³
